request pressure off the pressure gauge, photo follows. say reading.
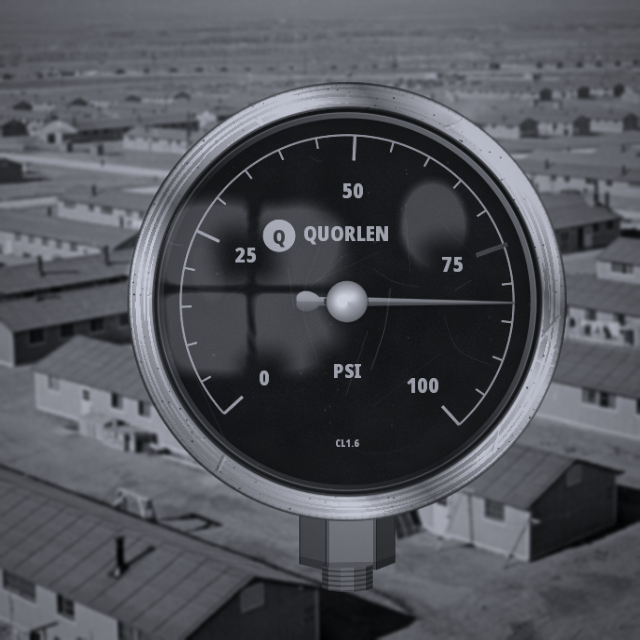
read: 82.5 psi
